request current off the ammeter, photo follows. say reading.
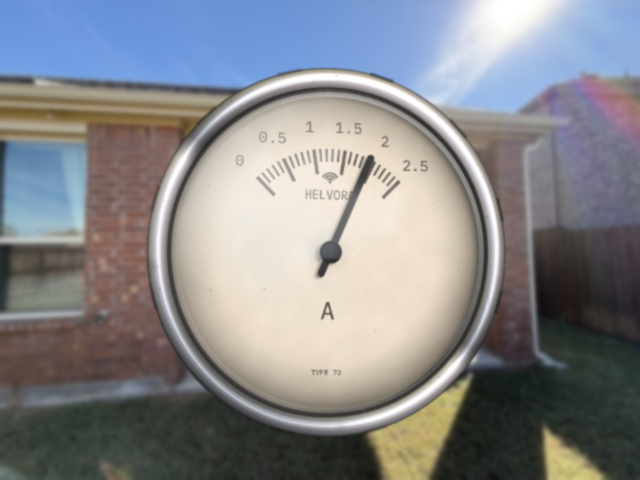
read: 1.9 A
